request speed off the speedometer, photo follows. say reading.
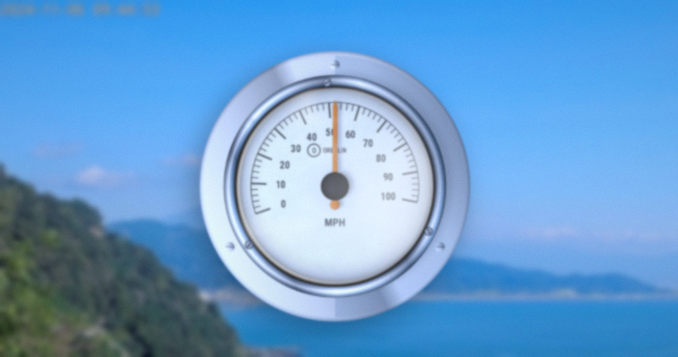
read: 52 mph
